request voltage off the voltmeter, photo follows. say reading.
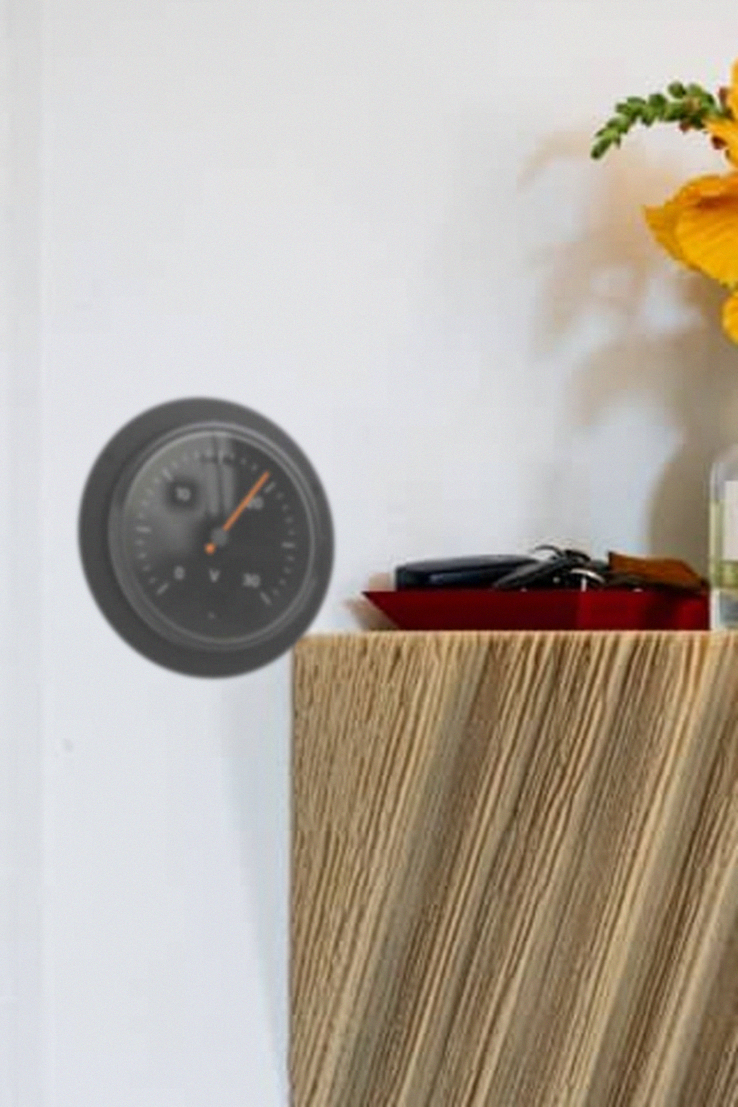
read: 19 V
